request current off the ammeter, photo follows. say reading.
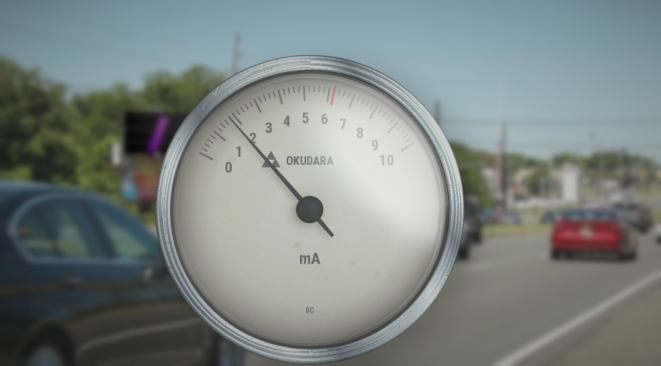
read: 1.8 mA
